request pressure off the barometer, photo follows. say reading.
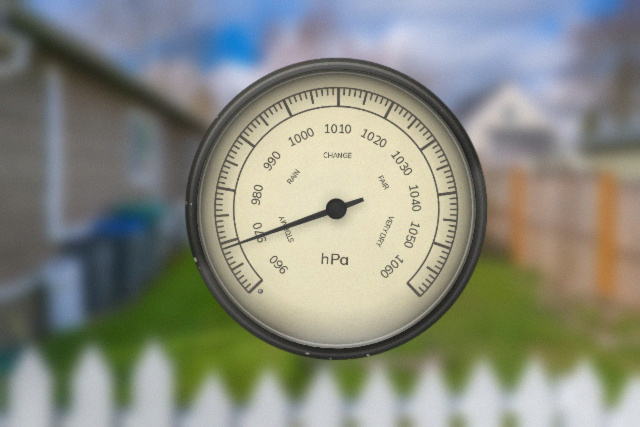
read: 969 hPa
